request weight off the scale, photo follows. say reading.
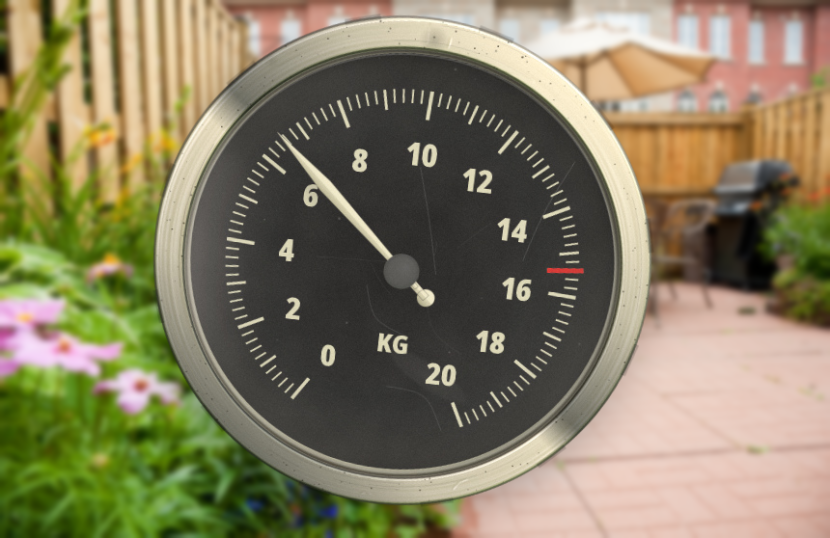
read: 6.6 kg
